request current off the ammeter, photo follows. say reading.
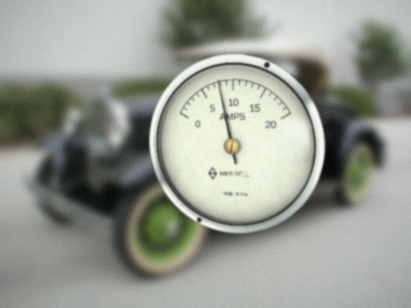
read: 8 A
